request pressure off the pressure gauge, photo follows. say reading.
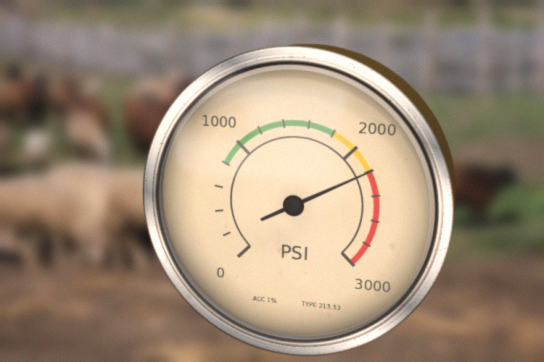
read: 2200 psi
